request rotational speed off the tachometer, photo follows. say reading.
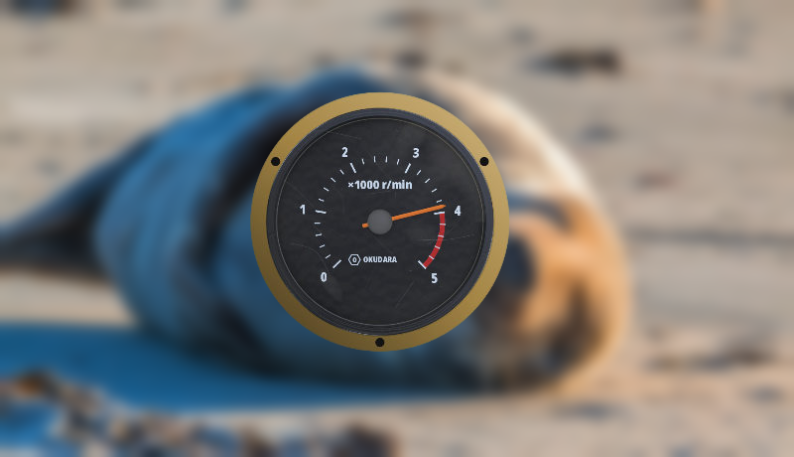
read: 3900 rpm
